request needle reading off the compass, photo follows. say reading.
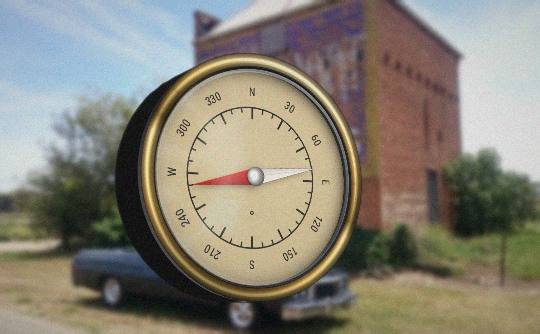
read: 260 °
